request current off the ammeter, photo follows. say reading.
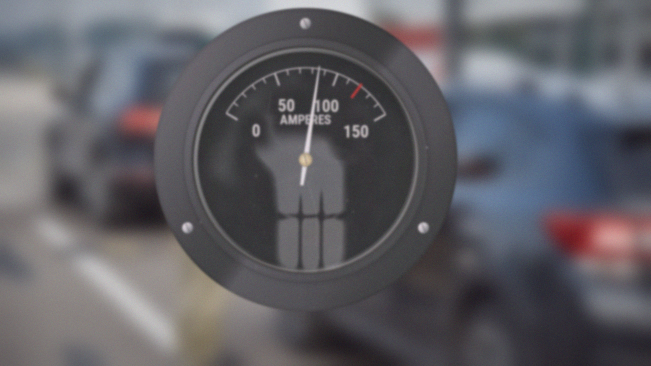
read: 85 A
